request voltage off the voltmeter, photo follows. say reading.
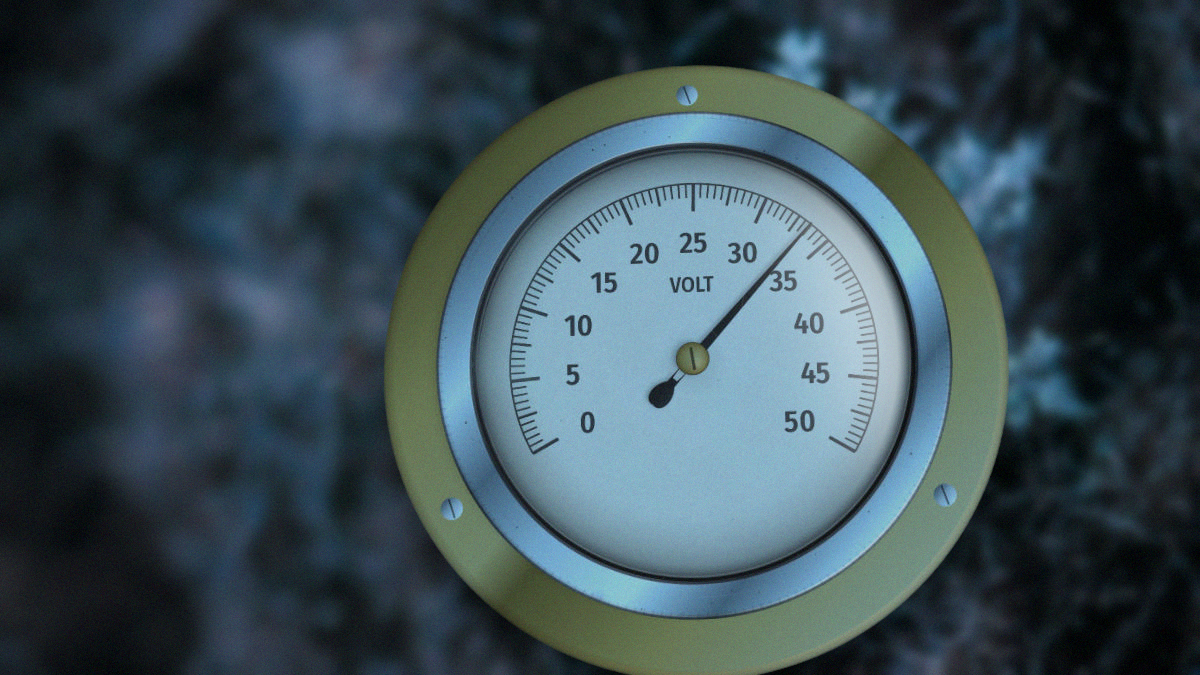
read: 33.5 V
